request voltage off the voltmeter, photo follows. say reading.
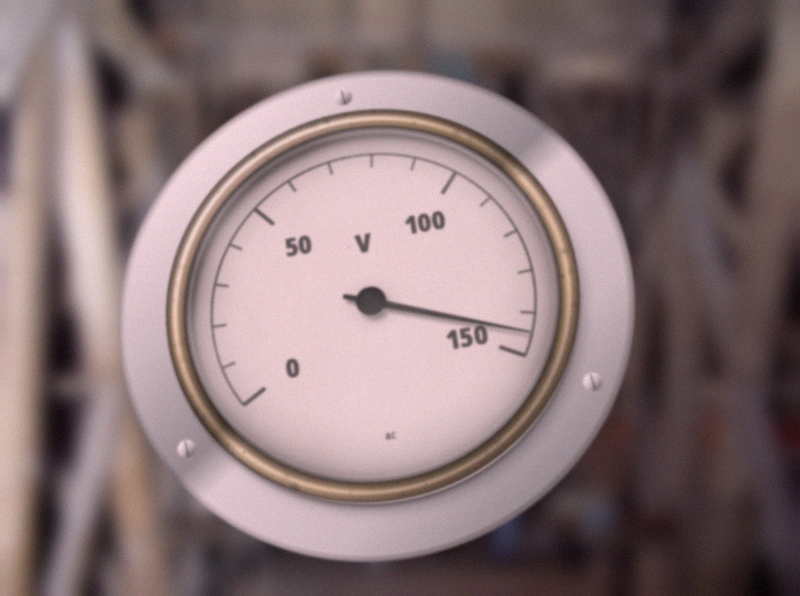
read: 145 V
